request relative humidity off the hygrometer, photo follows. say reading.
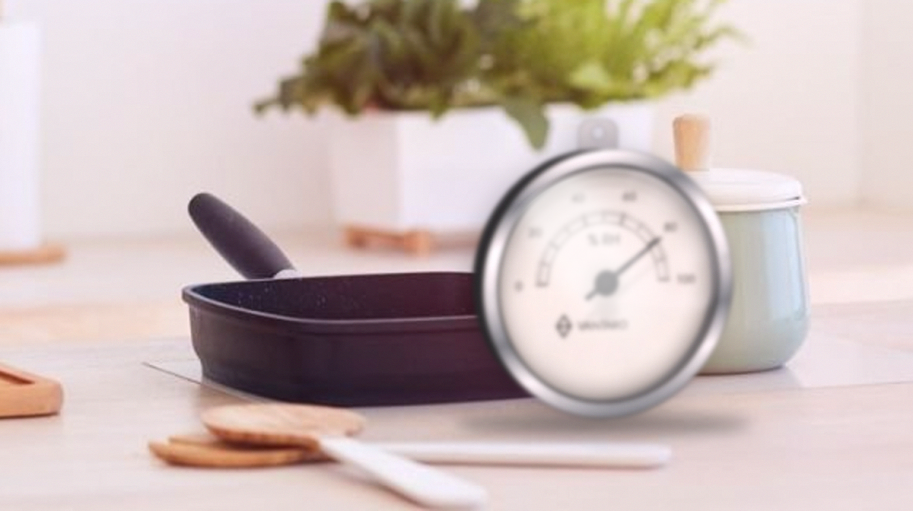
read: 80 %
